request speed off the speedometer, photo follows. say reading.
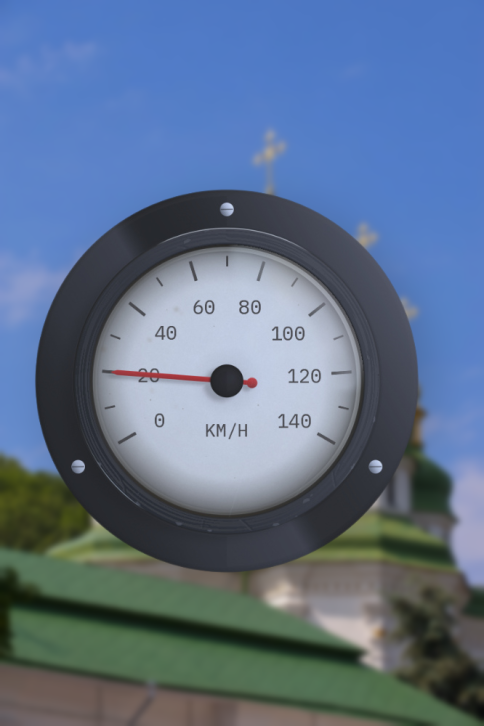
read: 20 km/h
